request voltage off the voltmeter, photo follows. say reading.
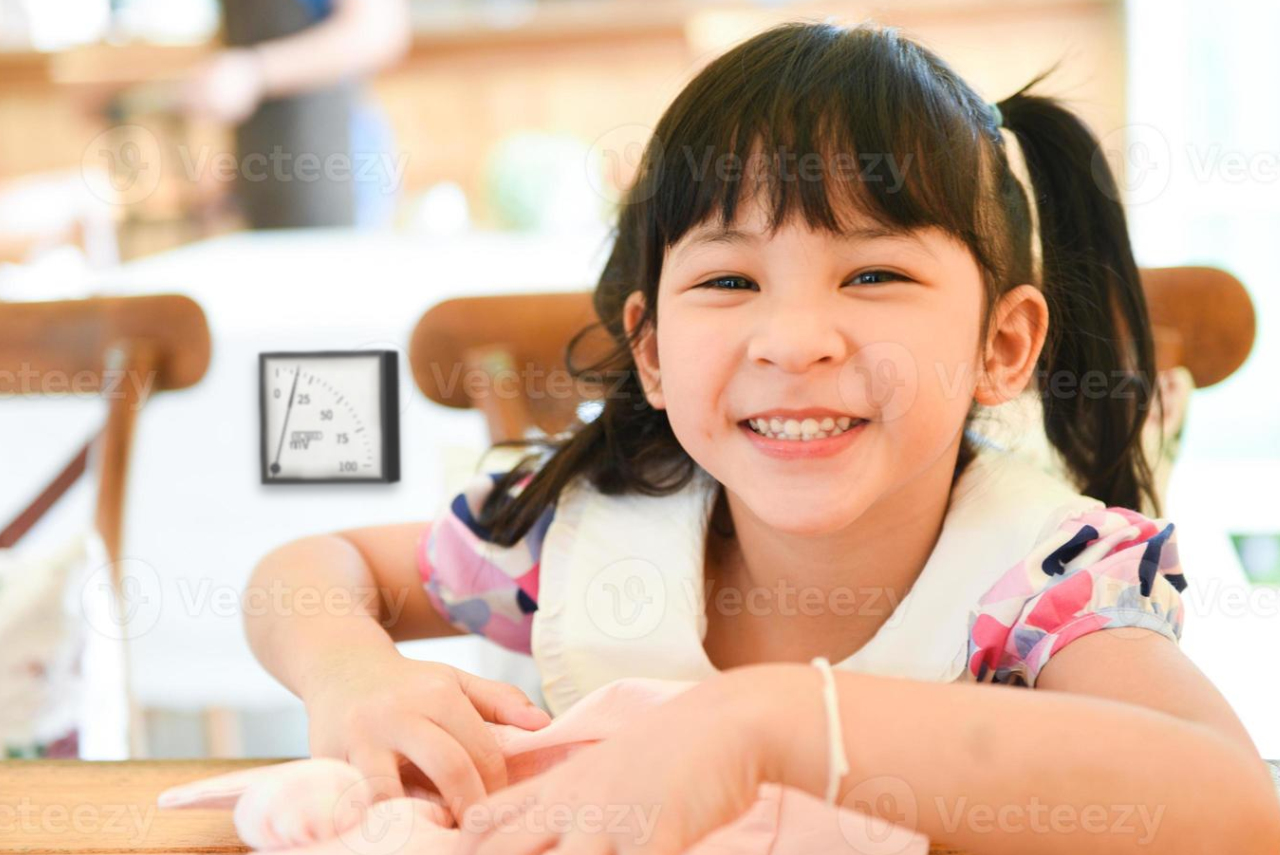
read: 15 mV
